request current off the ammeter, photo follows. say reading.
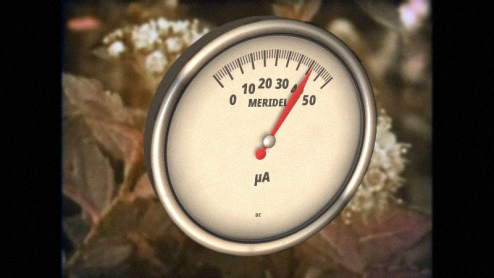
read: 40 µA
